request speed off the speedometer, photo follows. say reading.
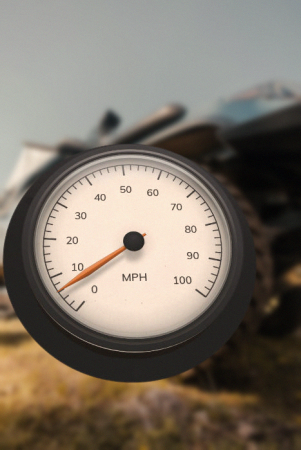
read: 6 mph
